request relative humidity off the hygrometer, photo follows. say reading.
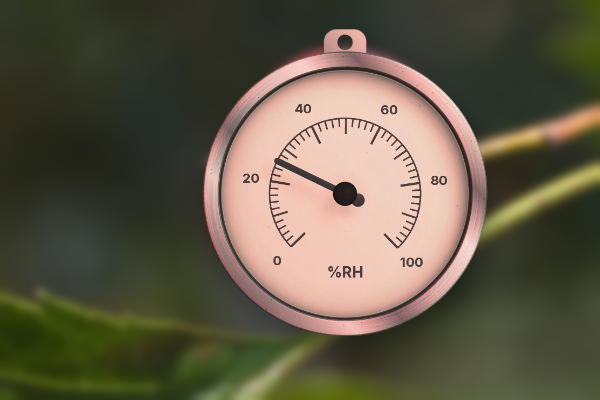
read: 26 %
